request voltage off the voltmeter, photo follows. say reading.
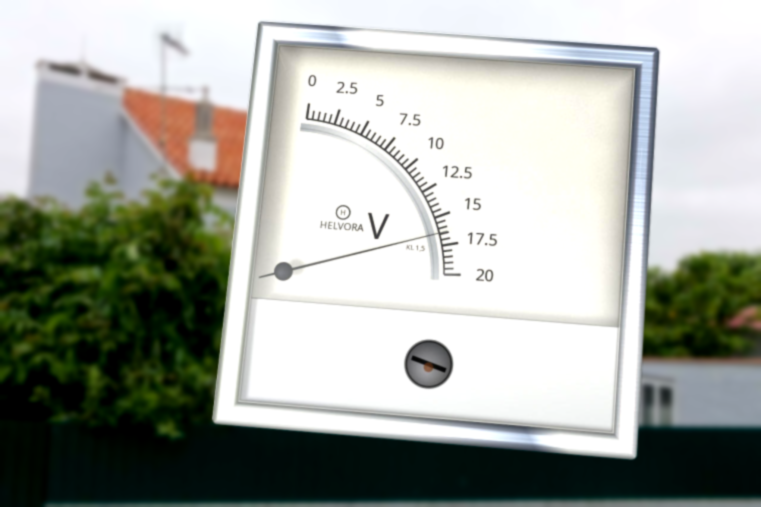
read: 16.5 V
